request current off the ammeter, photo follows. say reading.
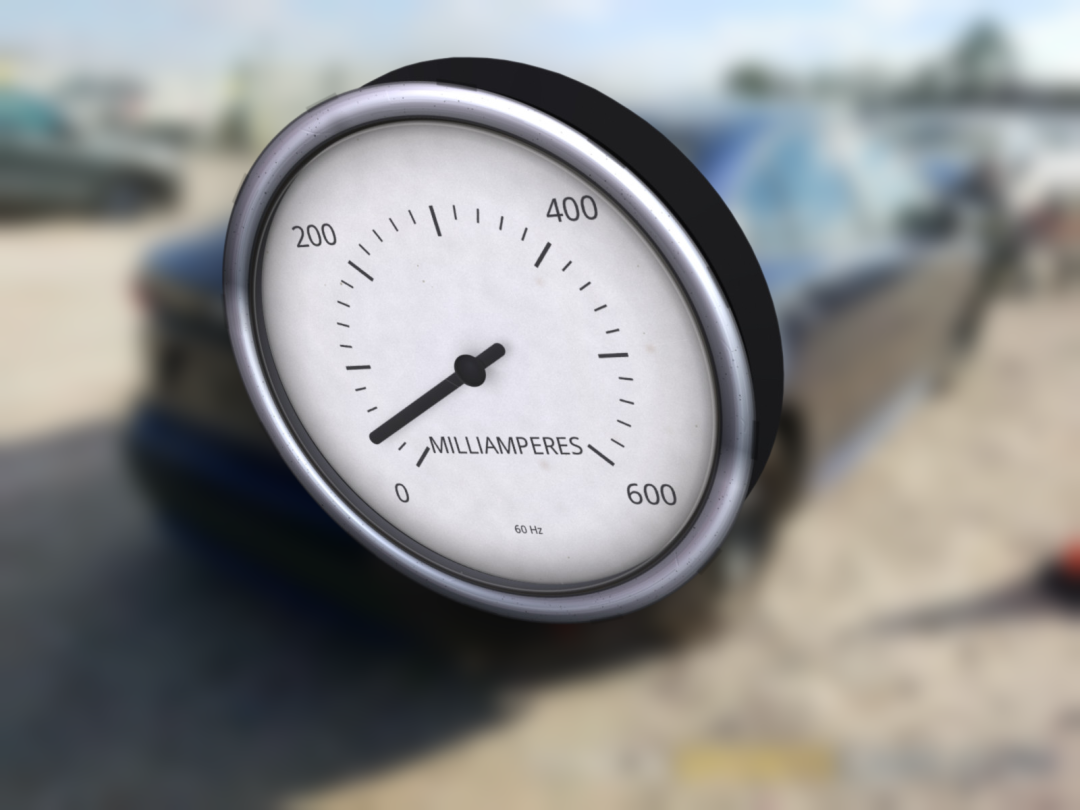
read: 40 mA
